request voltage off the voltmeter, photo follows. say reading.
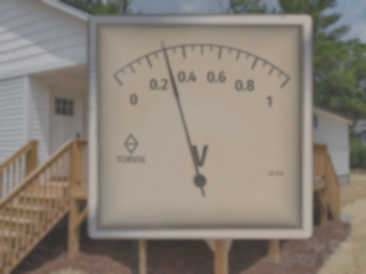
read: 0.3 V
